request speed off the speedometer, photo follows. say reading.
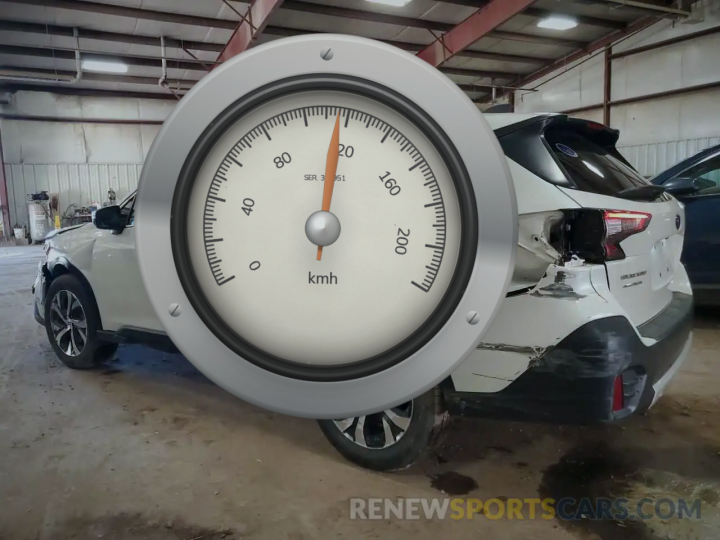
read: 116 km/h
